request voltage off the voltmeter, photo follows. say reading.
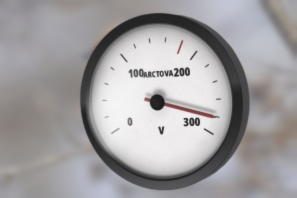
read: 280 V
